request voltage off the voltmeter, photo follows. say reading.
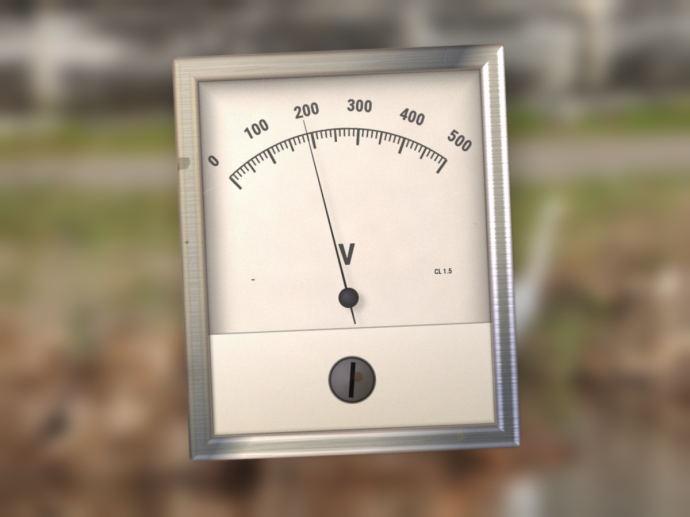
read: 190 V
